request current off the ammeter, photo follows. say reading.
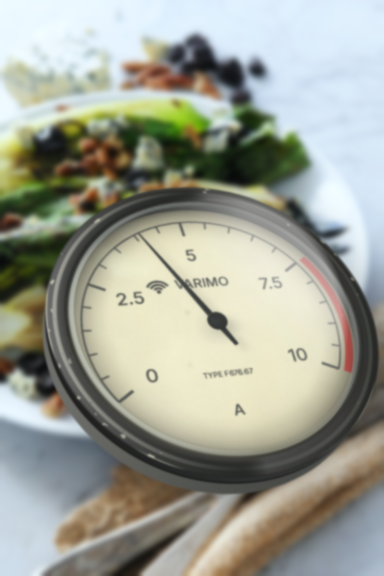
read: 4 A
